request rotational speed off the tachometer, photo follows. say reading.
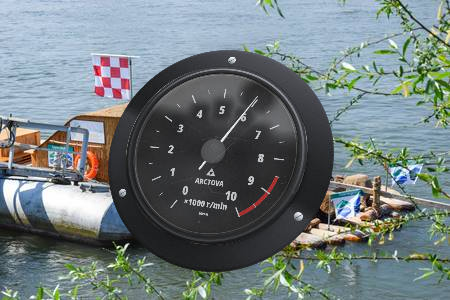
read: 6000 rpm
